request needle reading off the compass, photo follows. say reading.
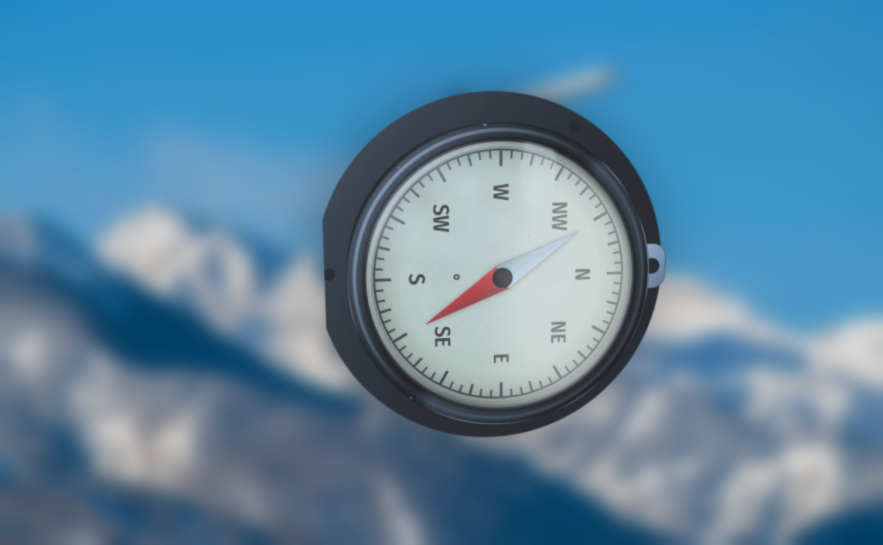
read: 150 °
